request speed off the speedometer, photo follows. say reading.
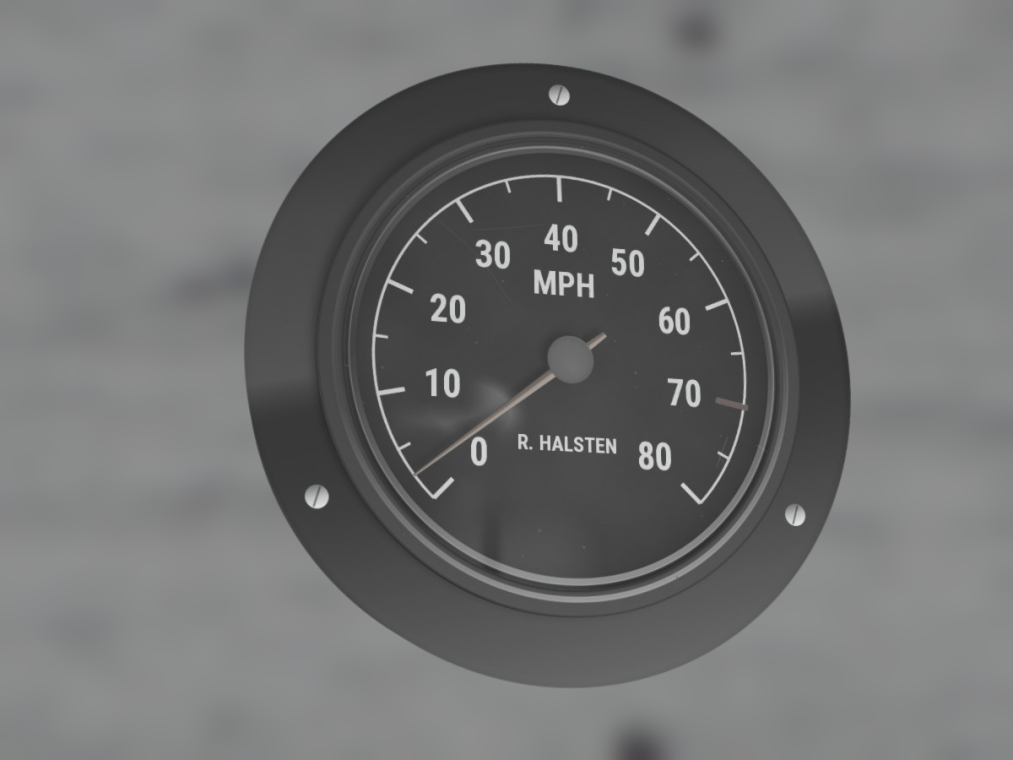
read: 2.5 mph
